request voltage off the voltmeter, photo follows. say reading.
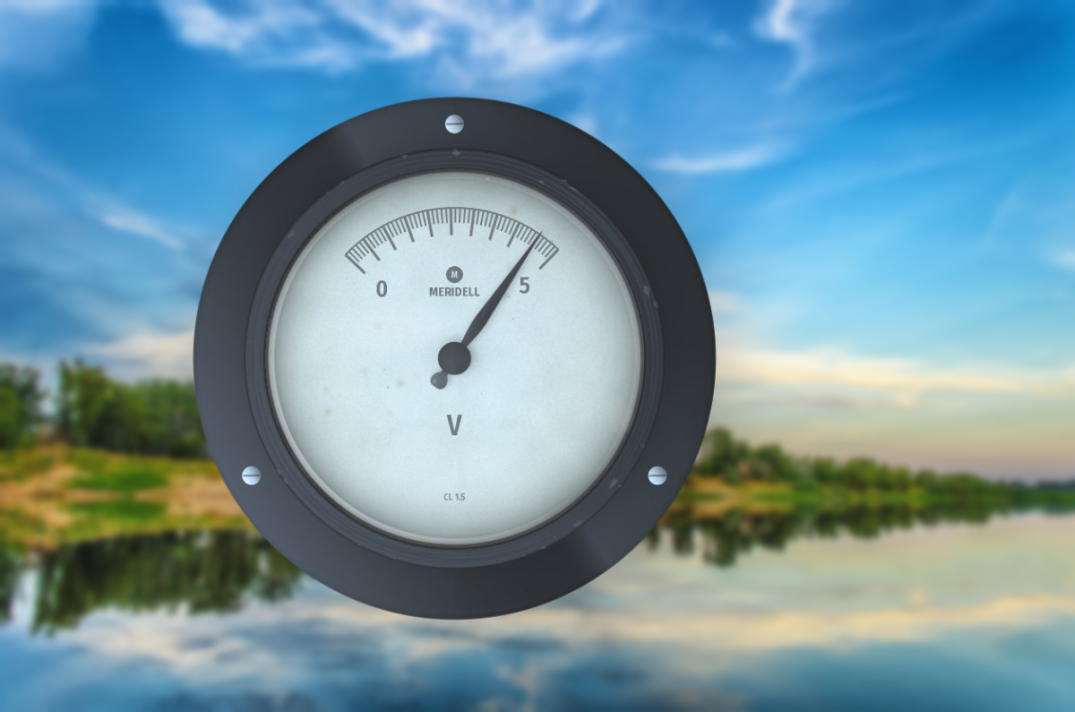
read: 4.5 V
